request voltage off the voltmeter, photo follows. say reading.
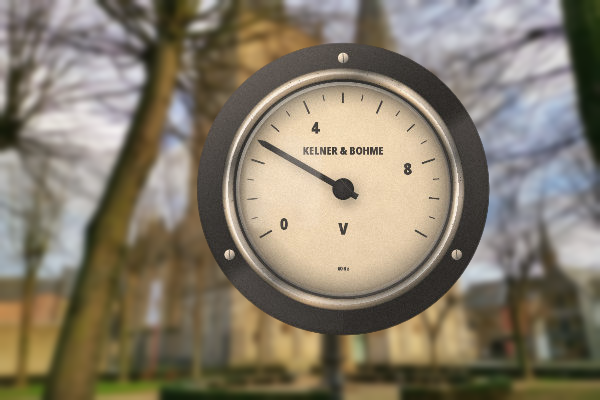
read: 2.5 V
